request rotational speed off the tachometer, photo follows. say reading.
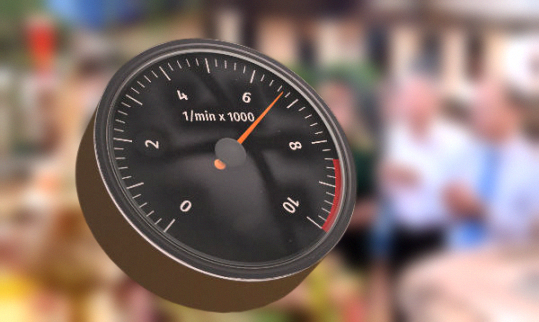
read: 6700 rpm
